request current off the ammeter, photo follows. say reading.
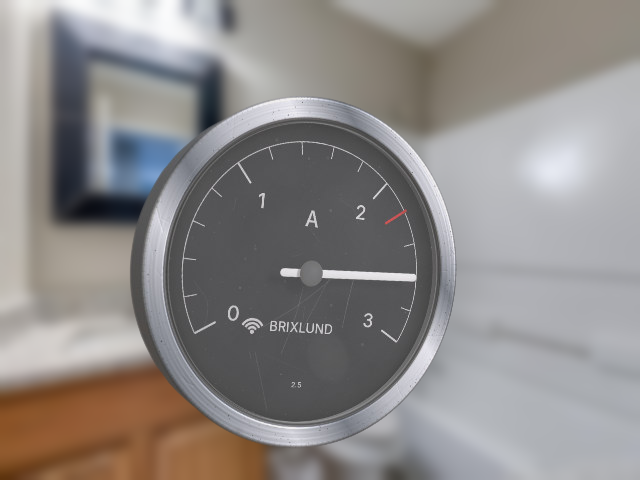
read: 2.6 A
